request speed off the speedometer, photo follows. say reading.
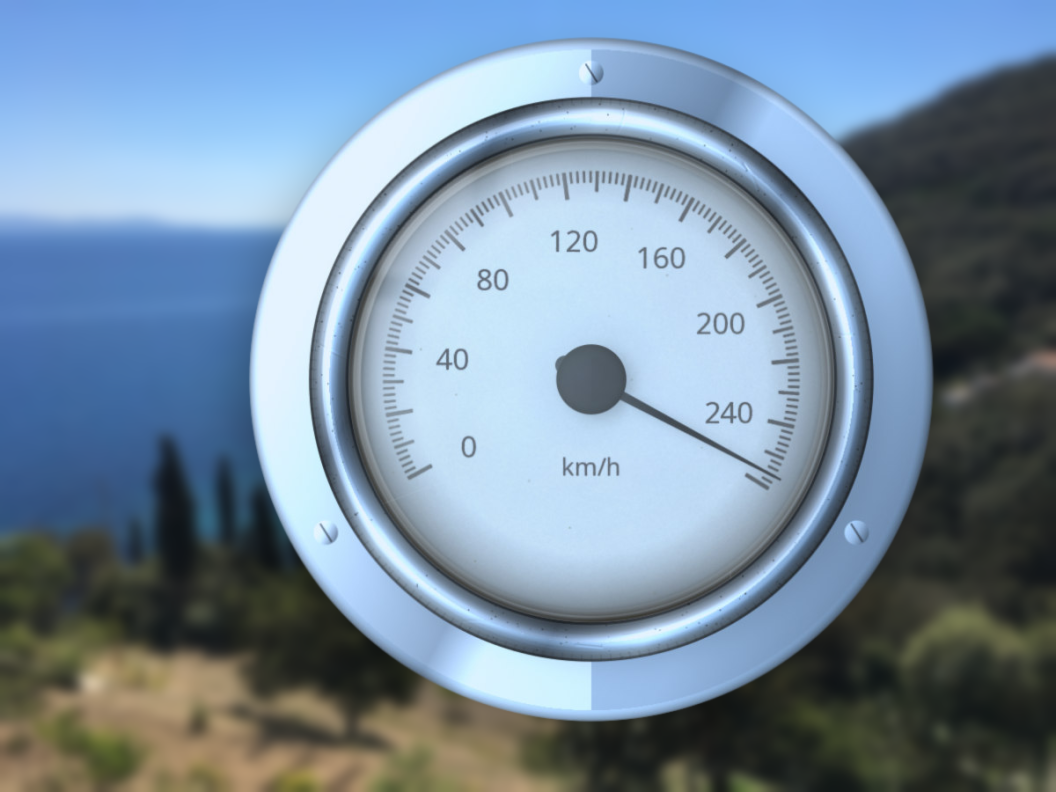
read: 256 km/h
